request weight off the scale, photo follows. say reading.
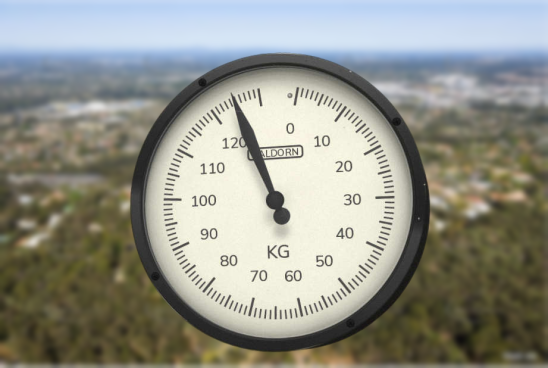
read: 125 kg
